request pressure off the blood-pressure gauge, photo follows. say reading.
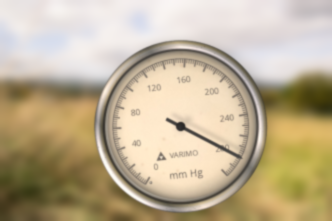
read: 280 mmHg
